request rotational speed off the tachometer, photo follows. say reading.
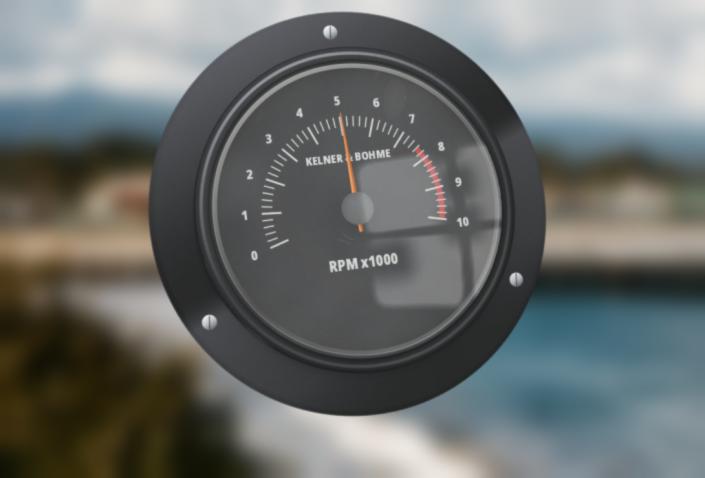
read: 5000 rpm
